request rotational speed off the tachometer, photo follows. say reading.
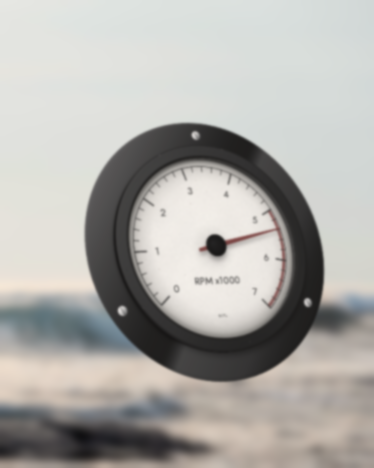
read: 5400 rpm
